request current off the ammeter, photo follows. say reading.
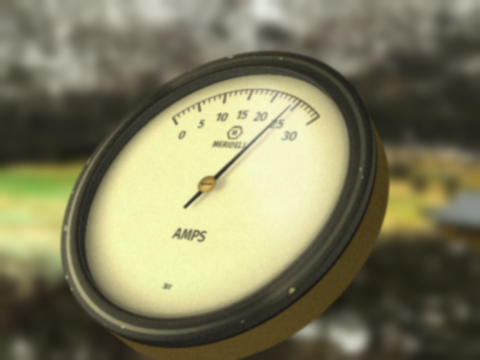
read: 25 A
